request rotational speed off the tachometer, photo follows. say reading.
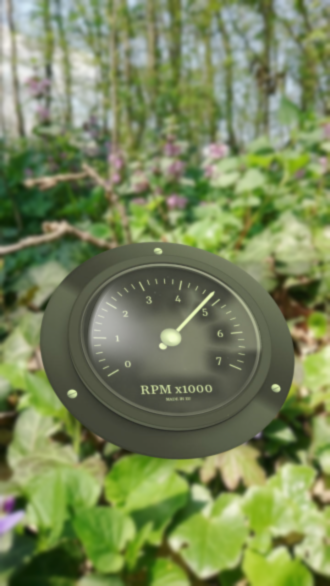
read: 4800 rpm
